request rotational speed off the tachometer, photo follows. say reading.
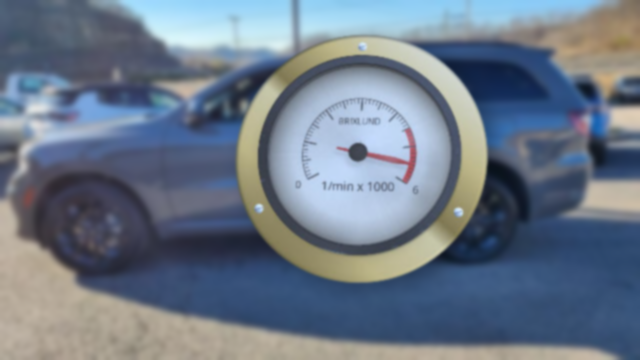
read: 5500 rpm
